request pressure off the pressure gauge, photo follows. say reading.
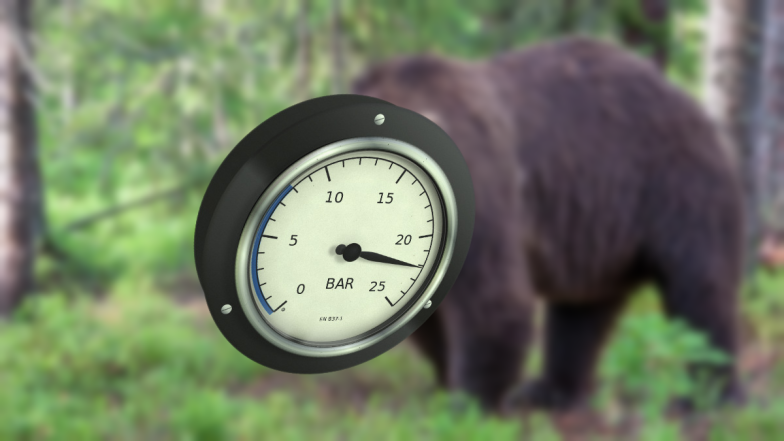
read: 22 bar
